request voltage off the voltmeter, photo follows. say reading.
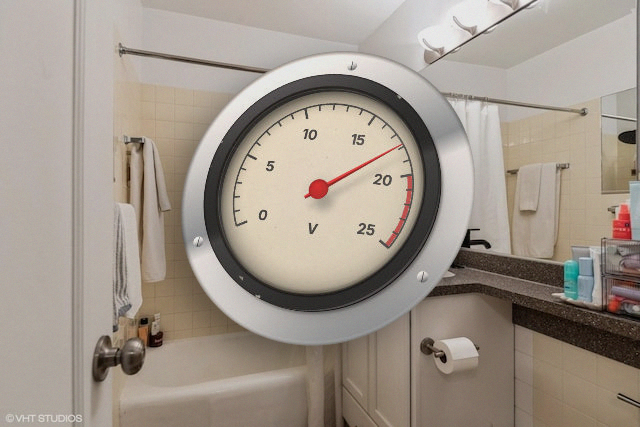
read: 18 V
